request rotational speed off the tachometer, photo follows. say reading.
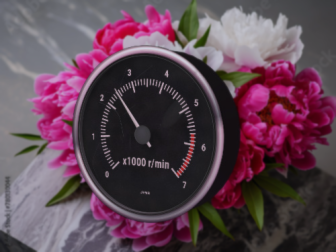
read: 2500 rpm
